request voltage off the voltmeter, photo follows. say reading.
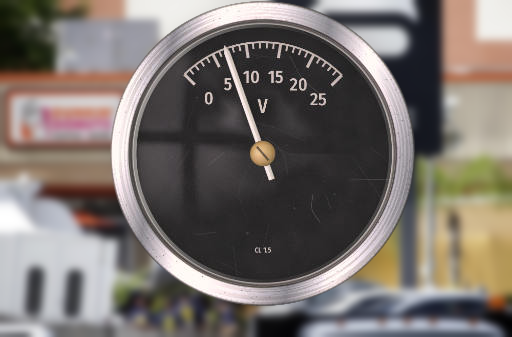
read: 7 V
